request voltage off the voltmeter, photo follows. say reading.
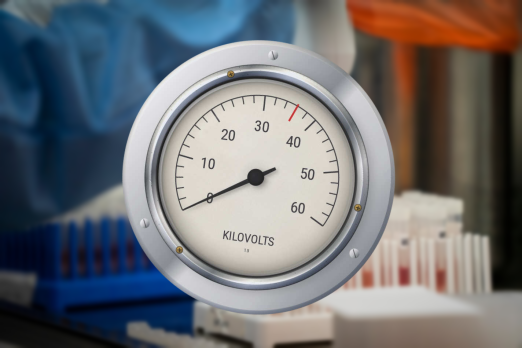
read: 0 kV
